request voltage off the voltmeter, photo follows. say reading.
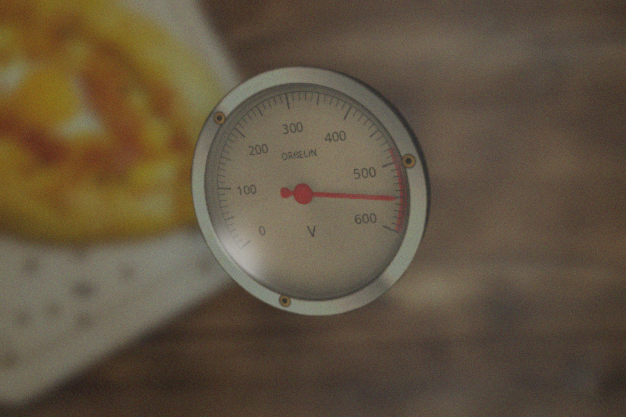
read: 550 V
